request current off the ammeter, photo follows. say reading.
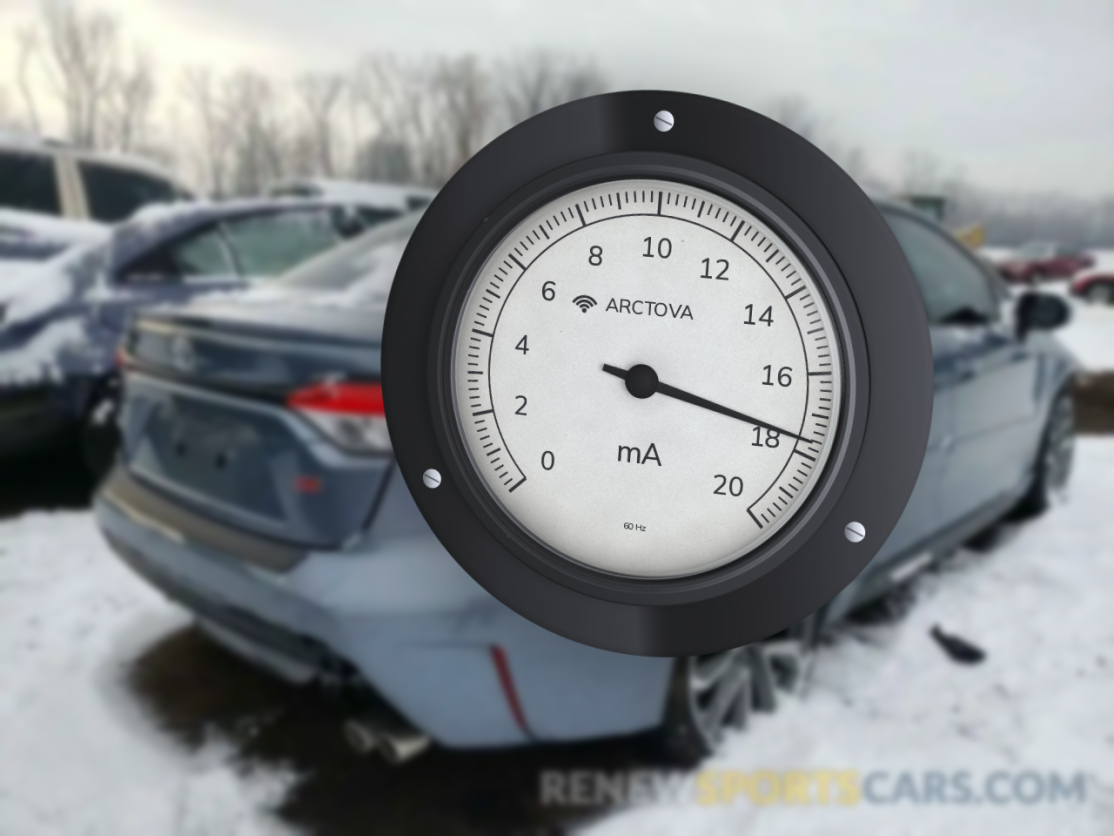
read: 17.6 mA
